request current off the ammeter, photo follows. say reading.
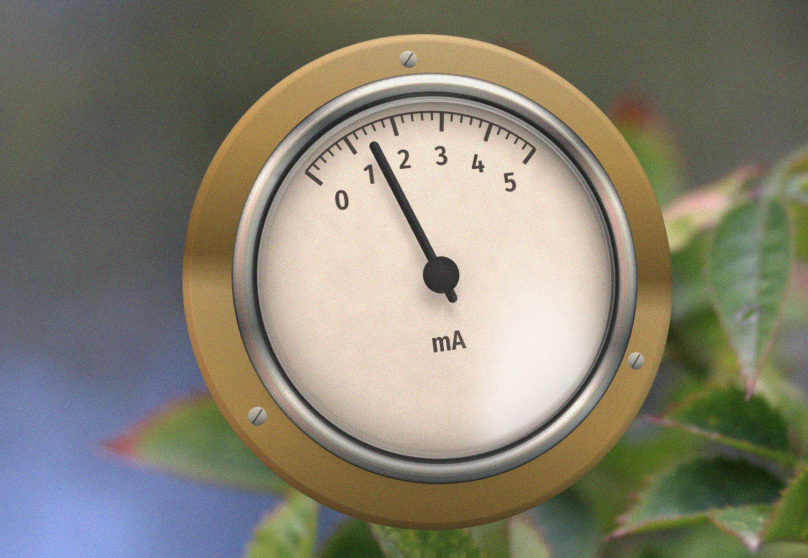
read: 1.4 mA
